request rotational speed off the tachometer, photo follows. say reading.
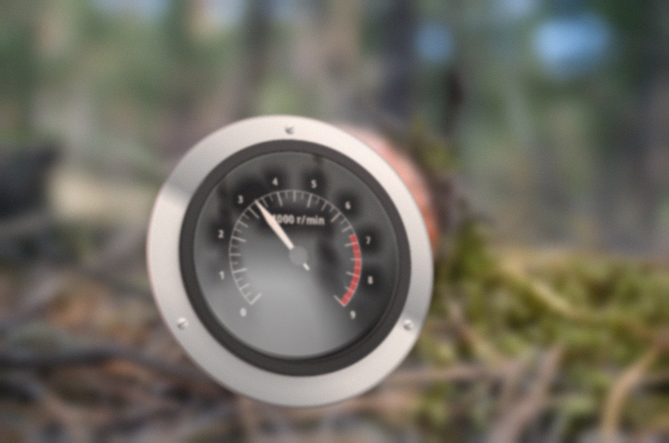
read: 3250 rpm
